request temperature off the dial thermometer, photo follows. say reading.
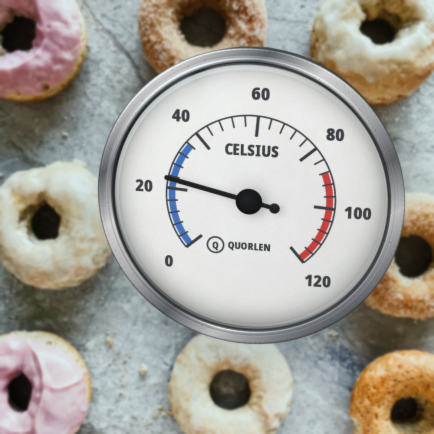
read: 24 °C
